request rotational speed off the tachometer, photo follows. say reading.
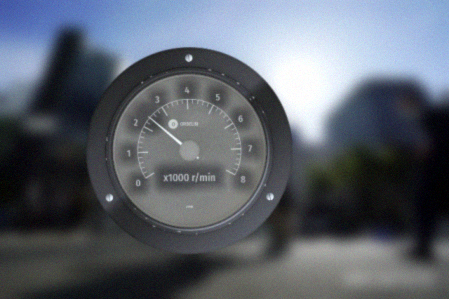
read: 2400 rpm
